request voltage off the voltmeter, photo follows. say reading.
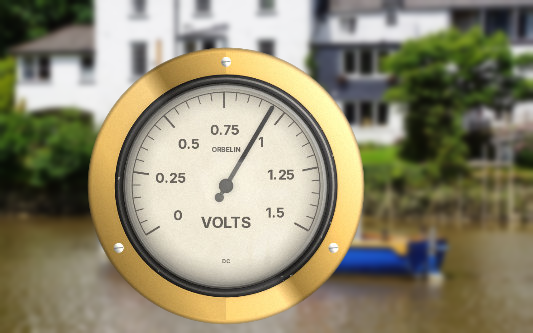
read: 0.95 V
